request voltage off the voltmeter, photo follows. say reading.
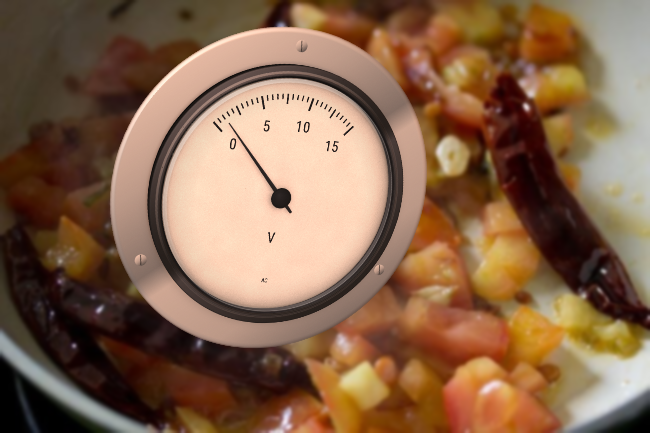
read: 1 V
